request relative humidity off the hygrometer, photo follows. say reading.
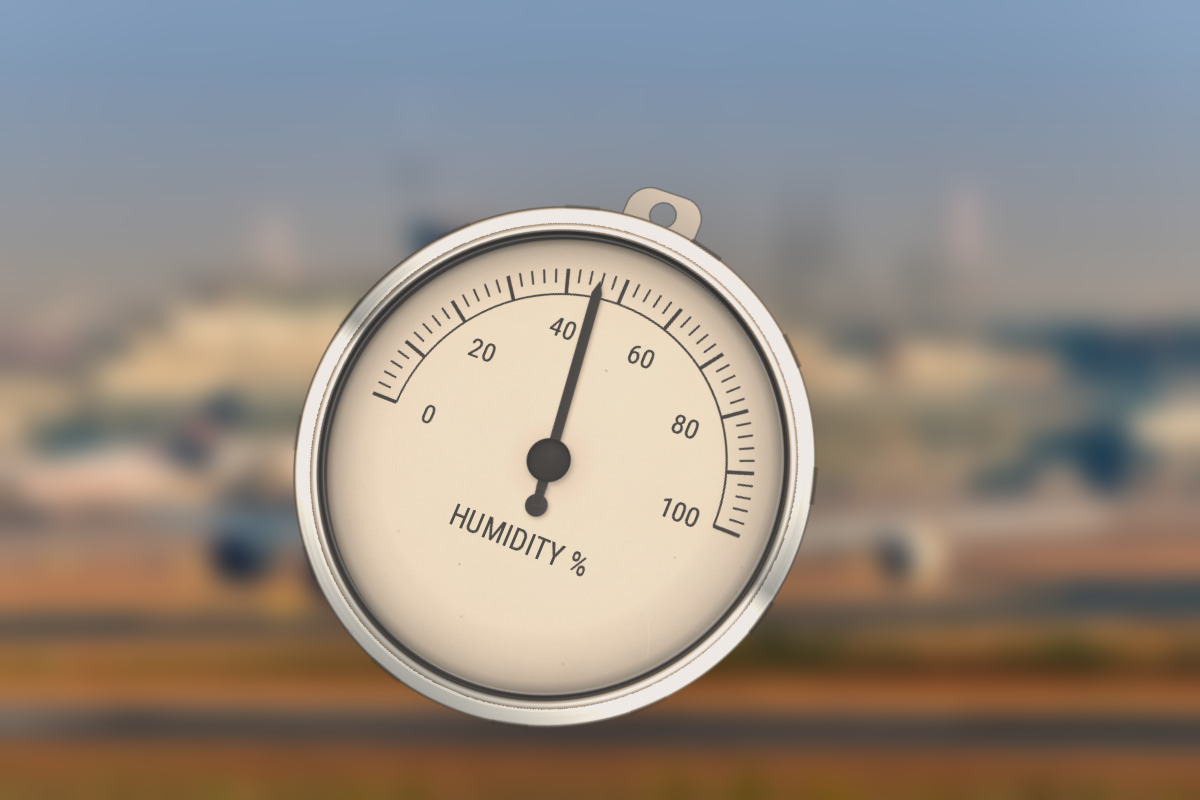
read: 46 %
